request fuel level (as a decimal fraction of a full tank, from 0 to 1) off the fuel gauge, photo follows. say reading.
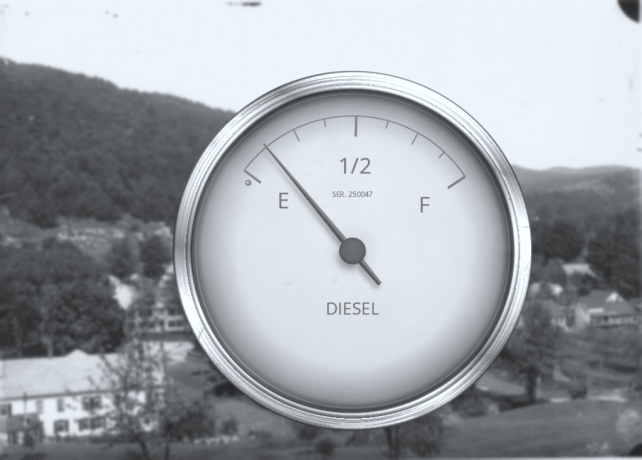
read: 0.125
